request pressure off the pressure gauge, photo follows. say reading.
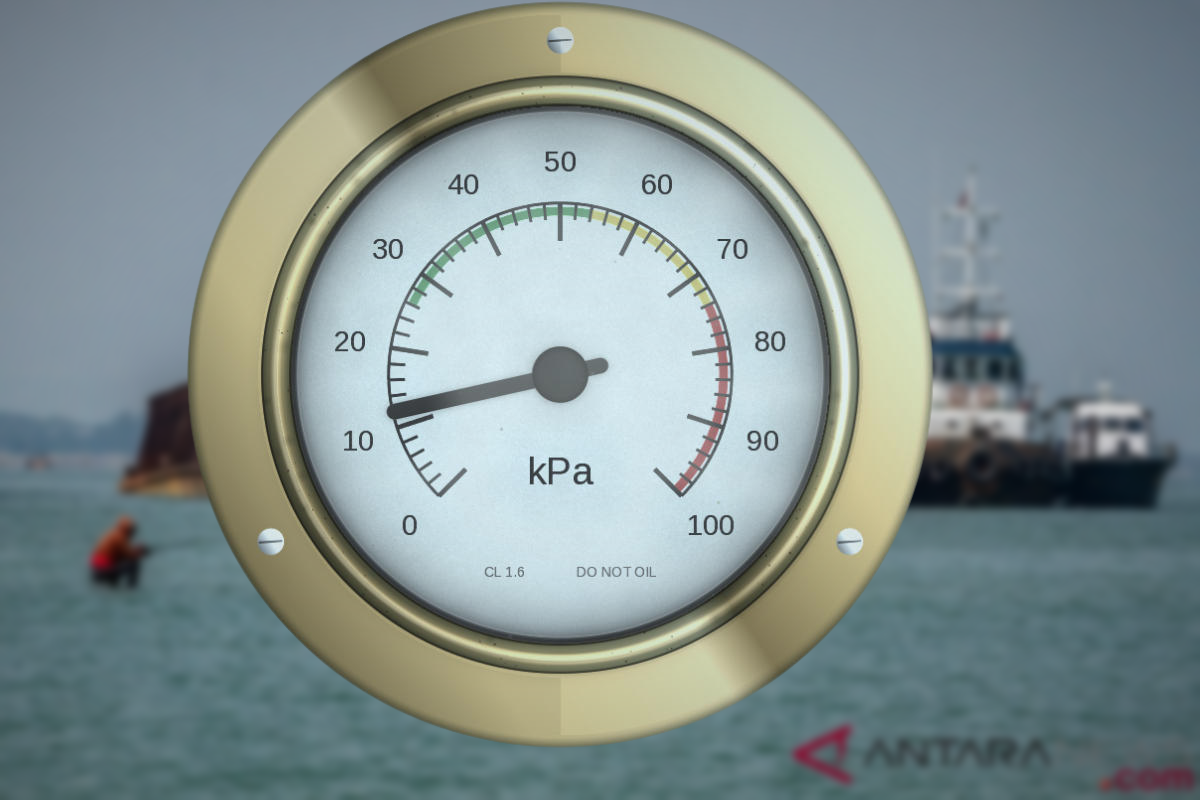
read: 12 kPa
